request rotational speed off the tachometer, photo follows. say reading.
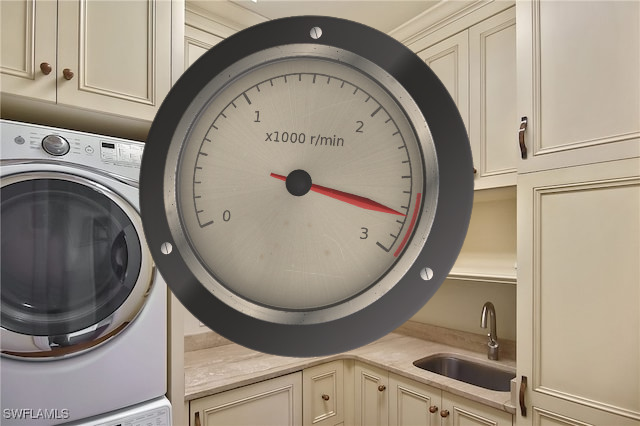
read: 2750 rpm
